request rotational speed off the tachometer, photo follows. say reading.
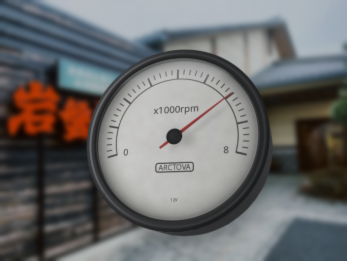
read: 6000 rpm
